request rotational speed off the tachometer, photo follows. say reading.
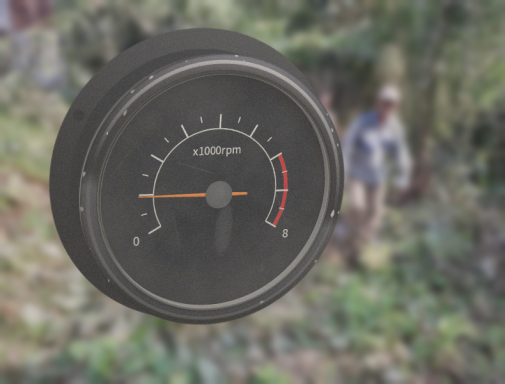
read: 1000 rpm
